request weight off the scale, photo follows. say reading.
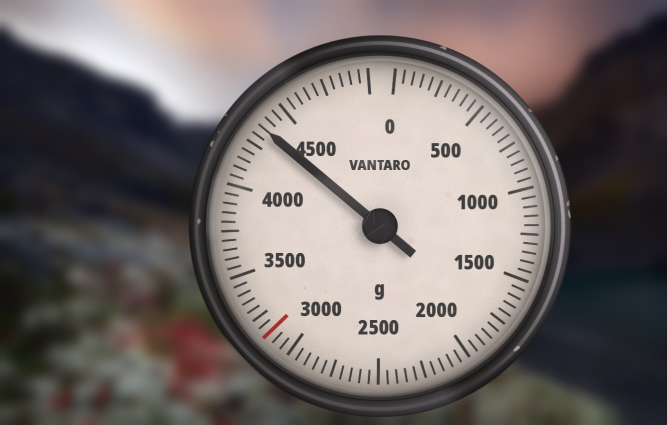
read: 4350 g
